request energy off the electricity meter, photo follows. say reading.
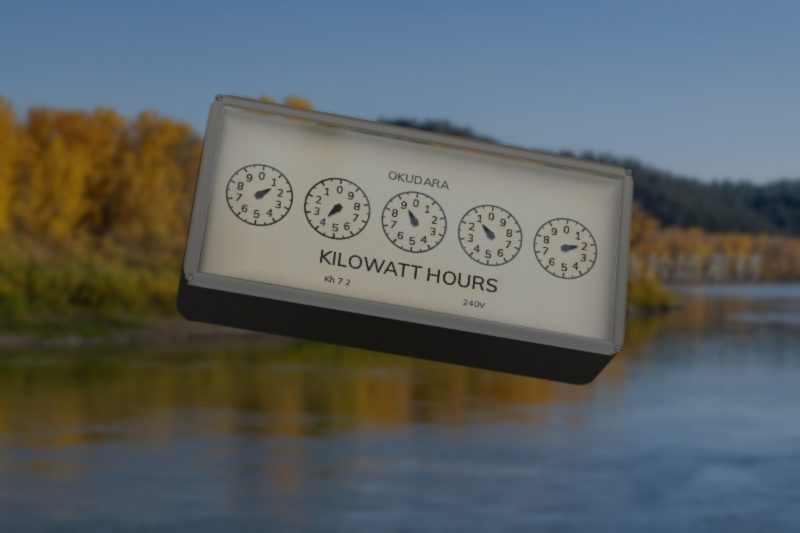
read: 13912 kWh
